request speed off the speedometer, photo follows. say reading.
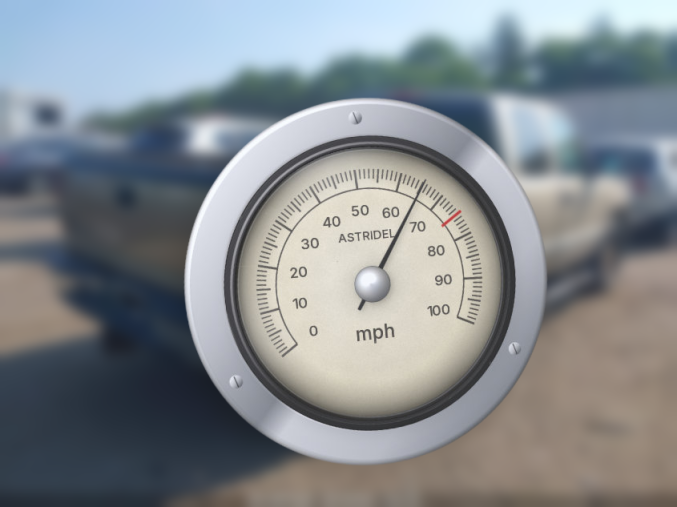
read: 65 mph
